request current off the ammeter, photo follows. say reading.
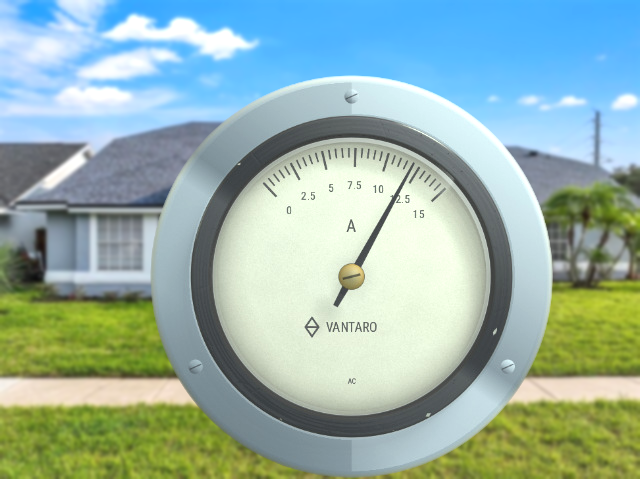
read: 12 A
